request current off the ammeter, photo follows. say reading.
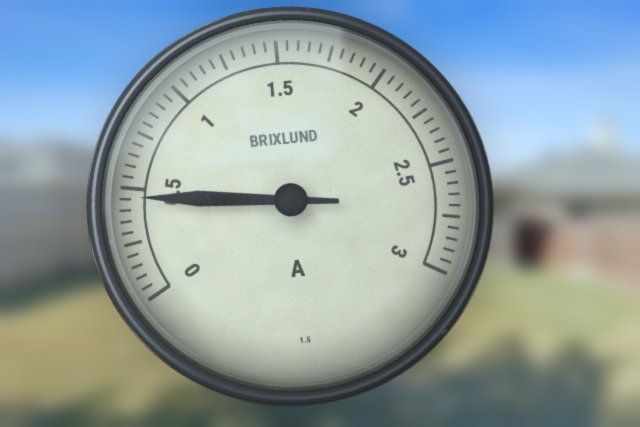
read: 0.45 A
